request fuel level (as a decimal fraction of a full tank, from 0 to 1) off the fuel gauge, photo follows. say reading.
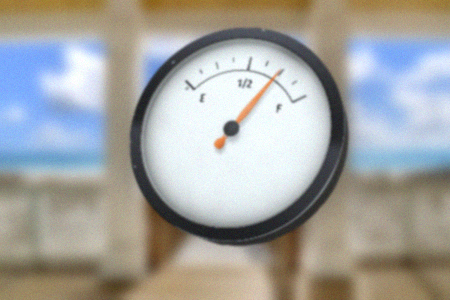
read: 0.75
